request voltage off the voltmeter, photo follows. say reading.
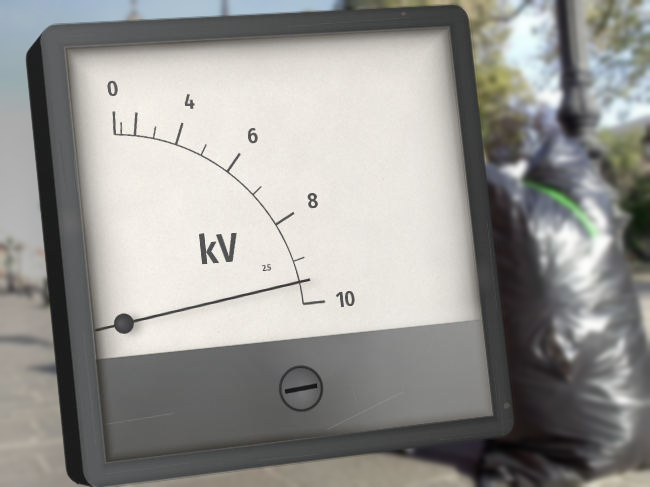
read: 9.5 kV
